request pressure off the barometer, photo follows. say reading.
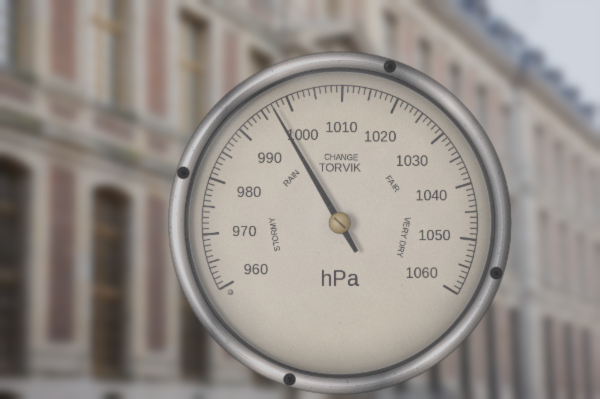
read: 997 hPa
